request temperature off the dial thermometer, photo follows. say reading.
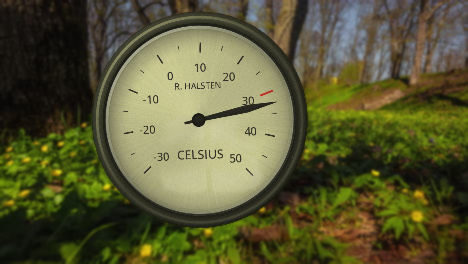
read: 32.5 °C
